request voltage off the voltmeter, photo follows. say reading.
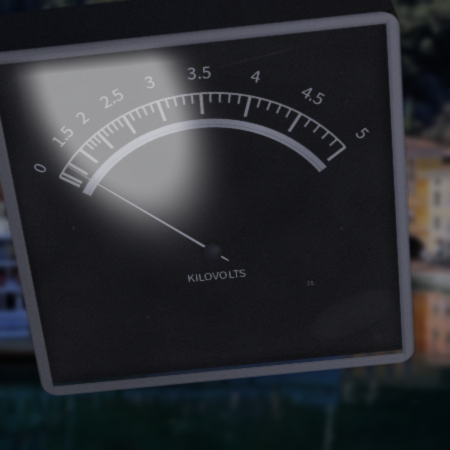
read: 1 kV
